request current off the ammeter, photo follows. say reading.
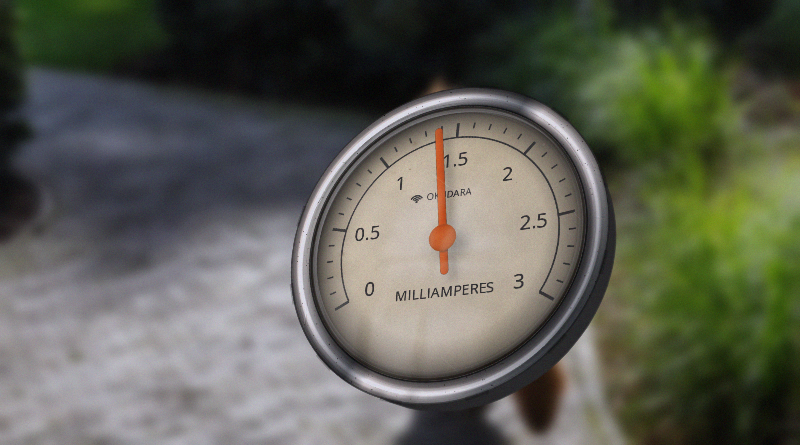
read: 1.4 mA
